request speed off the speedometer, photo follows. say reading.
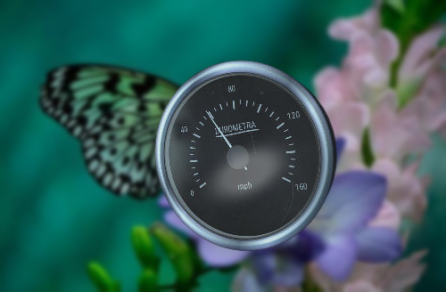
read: 60 mph
